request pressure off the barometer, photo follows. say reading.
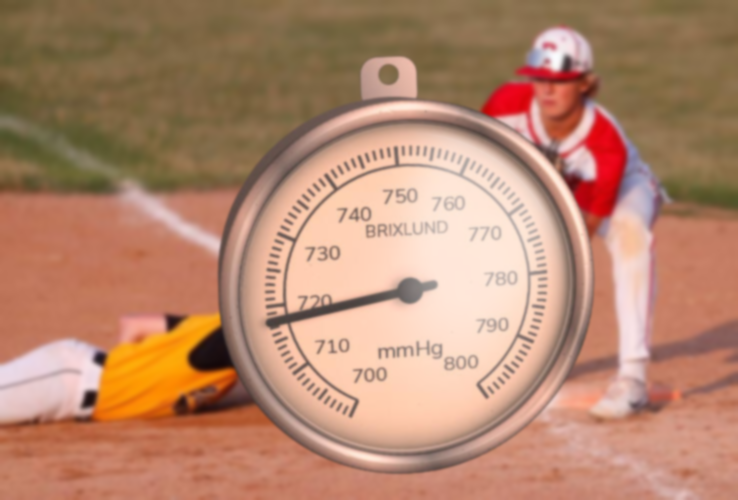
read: 718 mmHg
